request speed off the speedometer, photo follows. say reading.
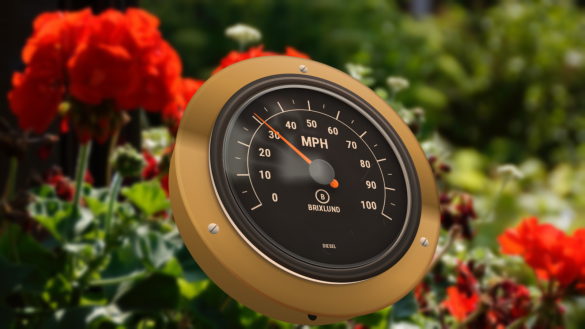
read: 30 mph
